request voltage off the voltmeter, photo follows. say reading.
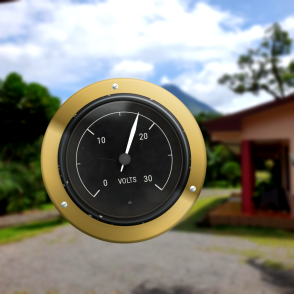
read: 17.5 V
